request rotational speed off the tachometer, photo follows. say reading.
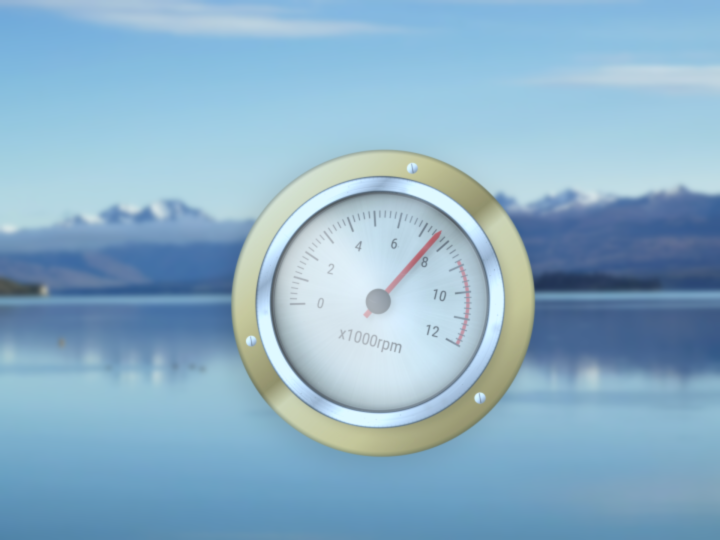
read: 7600 rpm
